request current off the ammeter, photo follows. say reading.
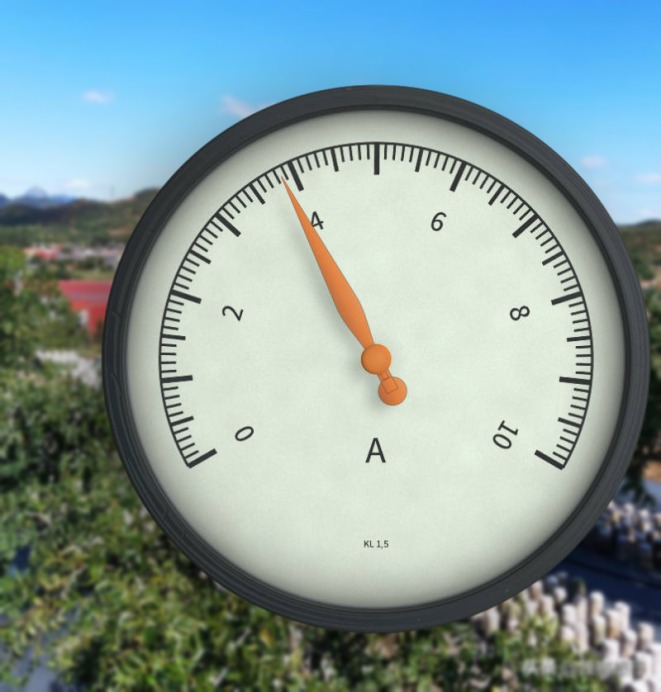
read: 3.85 A
